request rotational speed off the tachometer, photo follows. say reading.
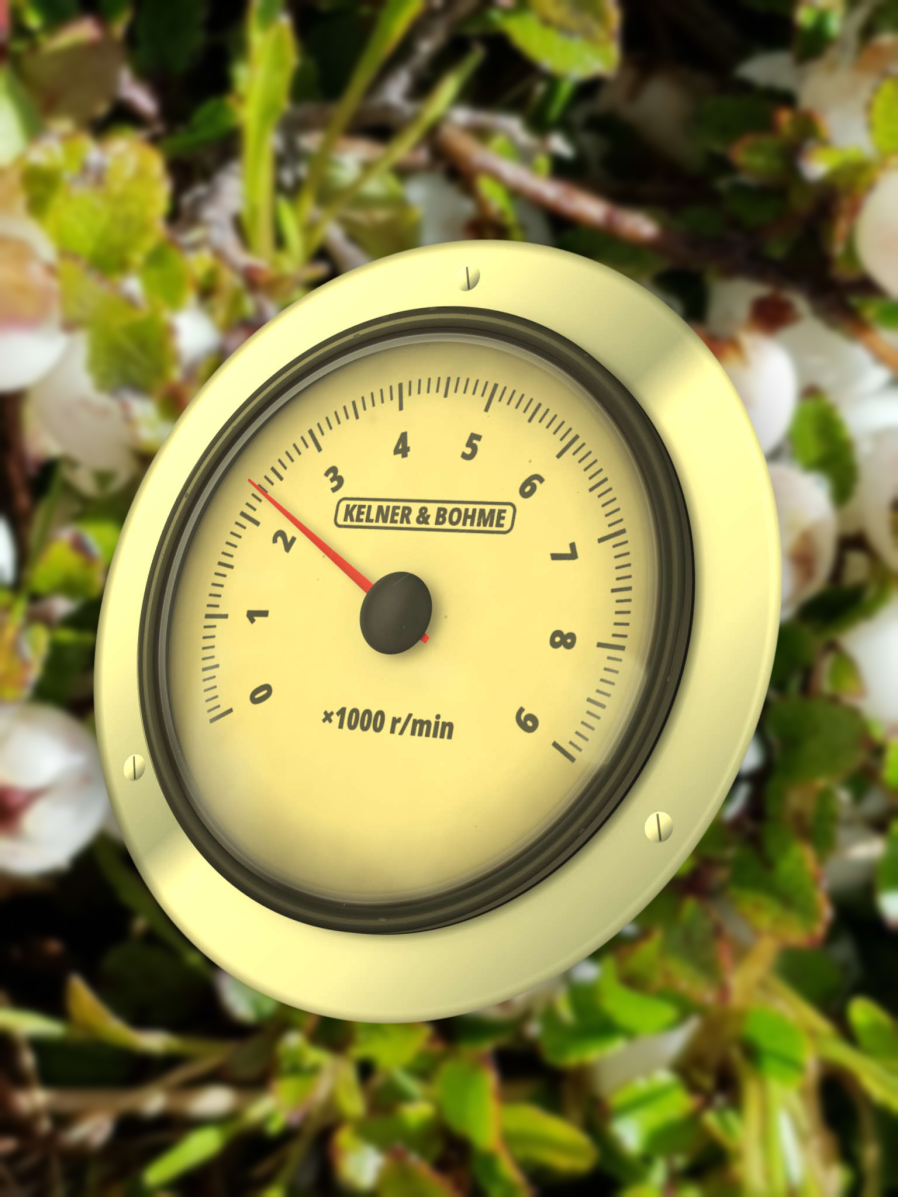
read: 2300 rpm
